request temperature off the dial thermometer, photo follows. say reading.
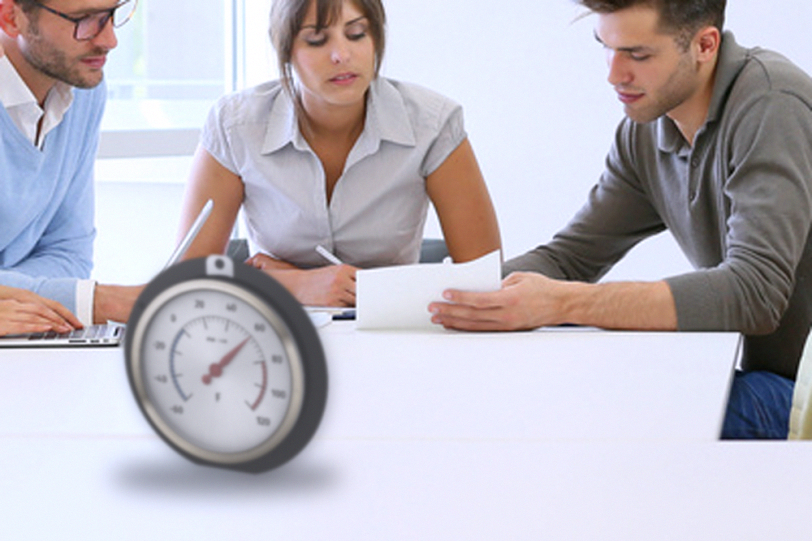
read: 60 °F
